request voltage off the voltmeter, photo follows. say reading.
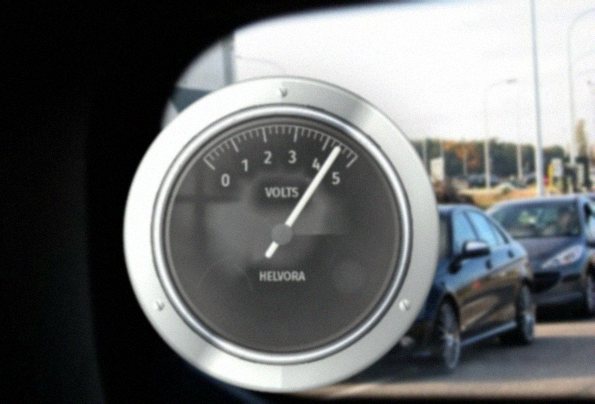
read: 4.4 V
